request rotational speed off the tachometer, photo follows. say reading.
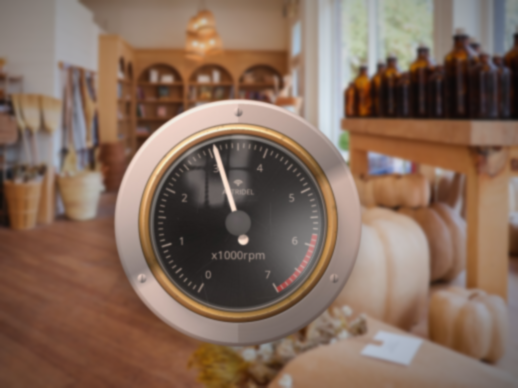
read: 3100 rpm
